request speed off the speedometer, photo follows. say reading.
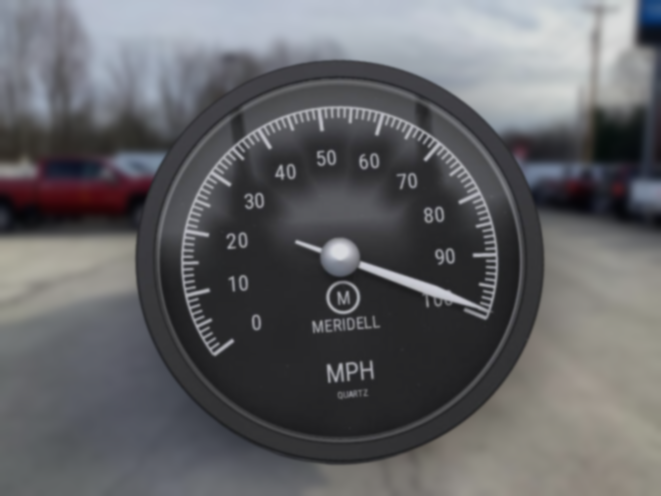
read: 99 mph
